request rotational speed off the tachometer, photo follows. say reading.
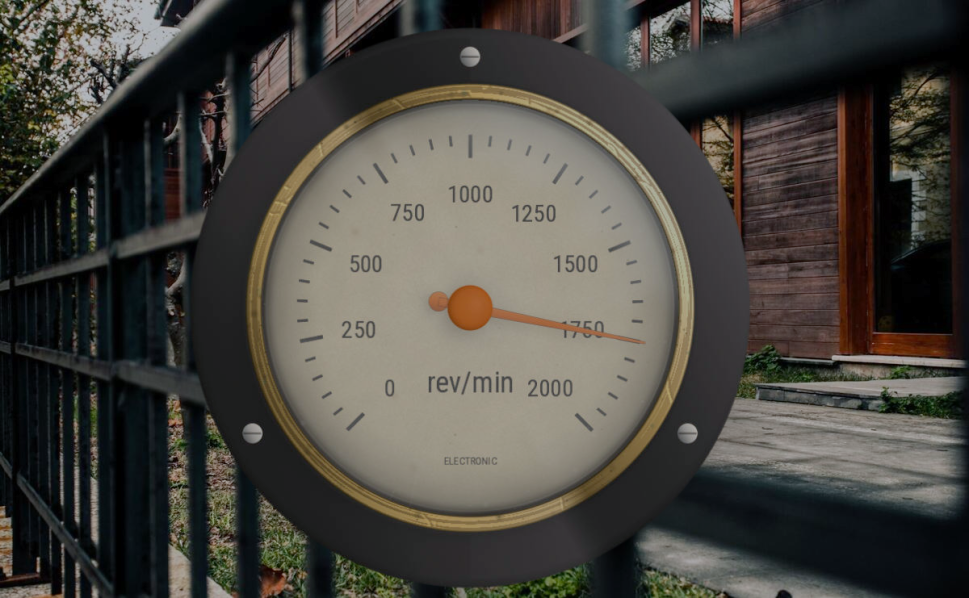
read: 1750 rpm
